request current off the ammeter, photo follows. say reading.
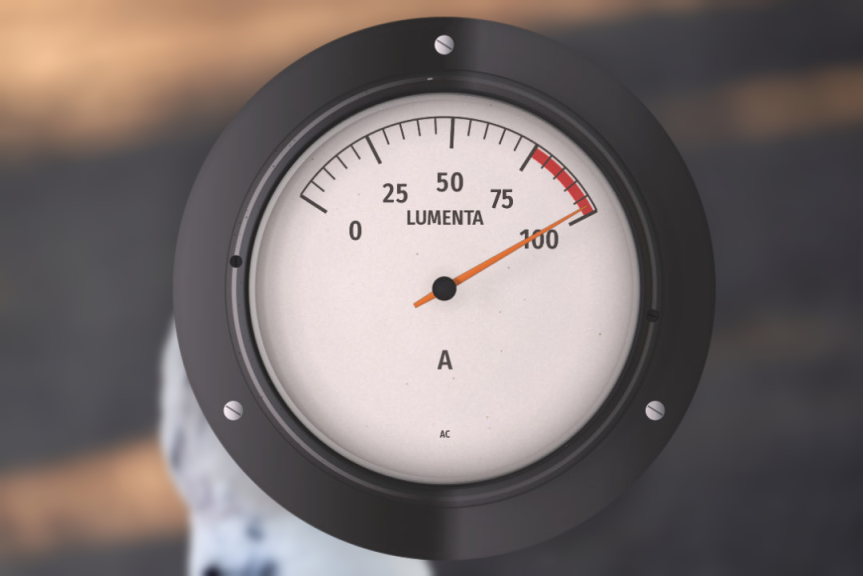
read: 97.5 A
